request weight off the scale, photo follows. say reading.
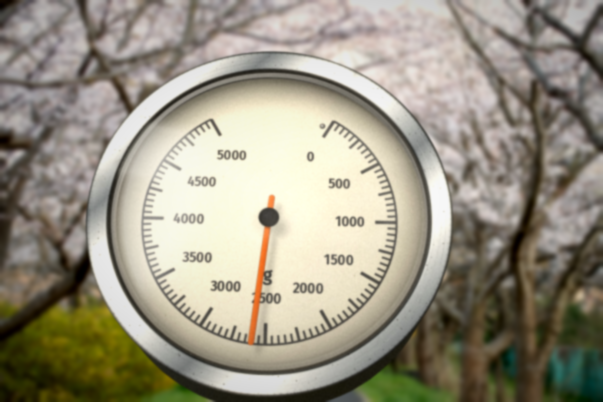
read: 2600 g
